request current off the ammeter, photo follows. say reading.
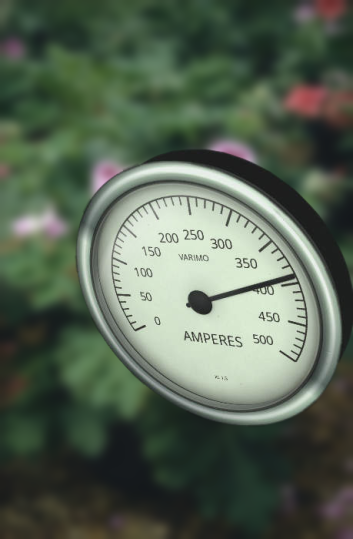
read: 390 A
